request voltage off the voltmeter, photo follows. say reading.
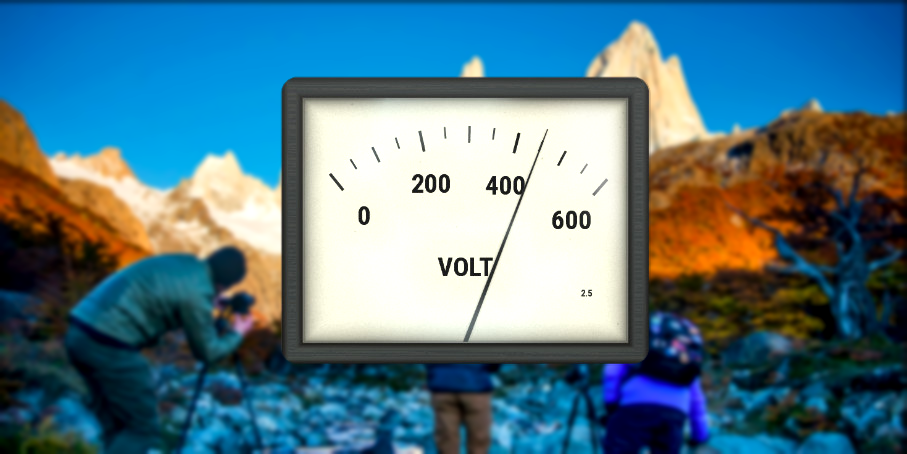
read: 450 V
